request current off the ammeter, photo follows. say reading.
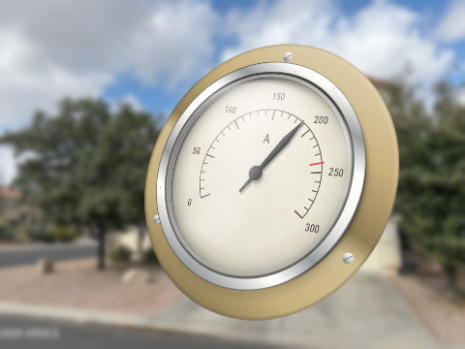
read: 190 A
